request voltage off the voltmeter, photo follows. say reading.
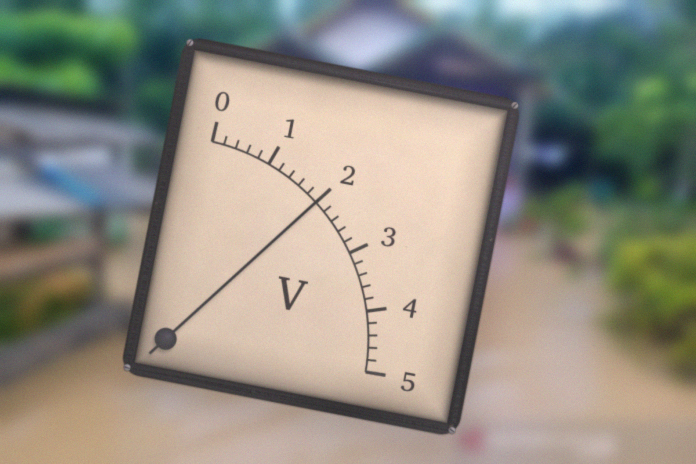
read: 2 V
